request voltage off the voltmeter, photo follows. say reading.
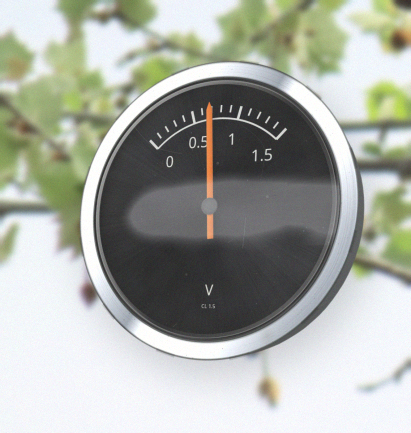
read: 0.7 V
